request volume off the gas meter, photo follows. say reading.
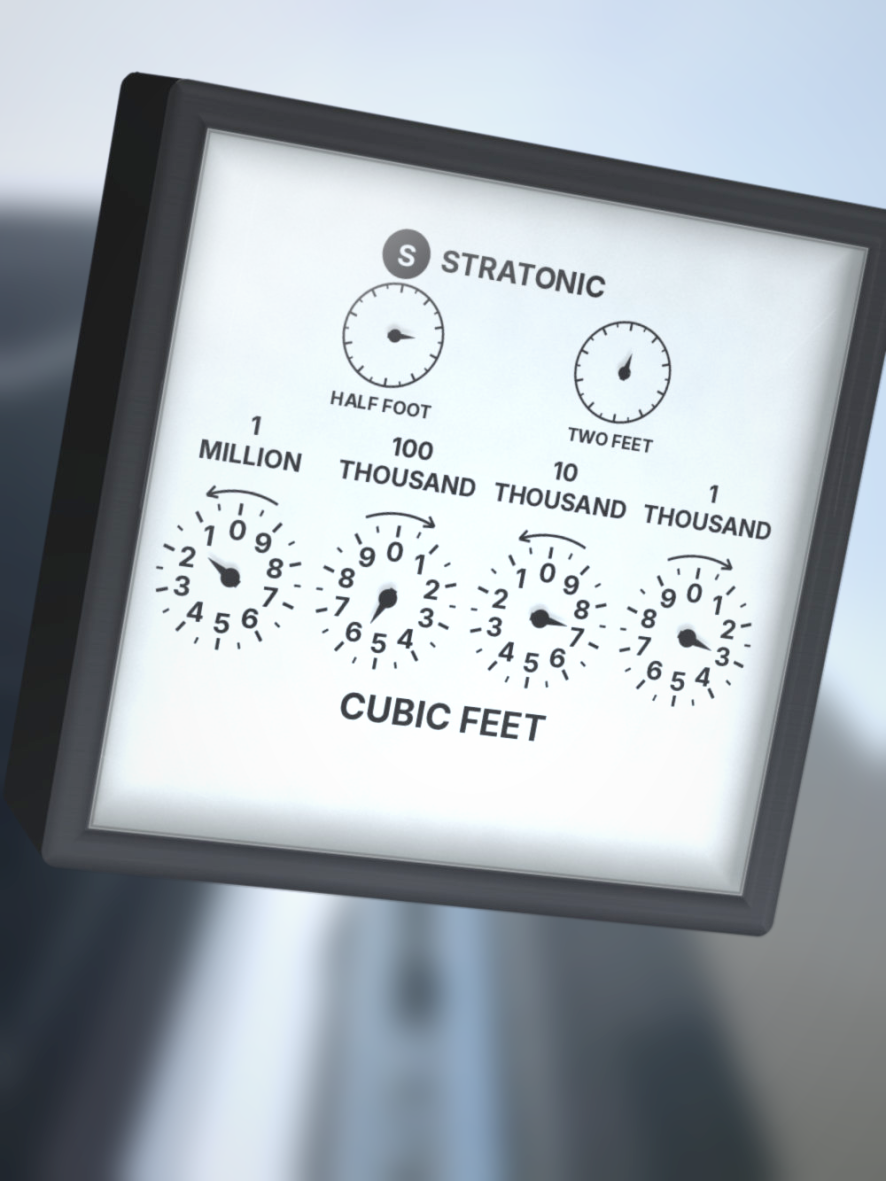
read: 157300 ft³
